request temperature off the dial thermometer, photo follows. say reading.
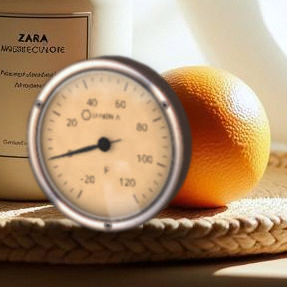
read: 0 °F
